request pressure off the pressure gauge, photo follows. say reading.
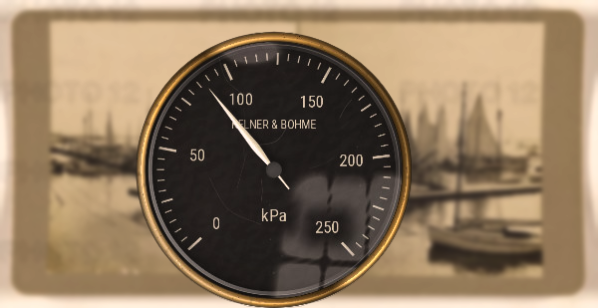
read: 87.5 kPa
